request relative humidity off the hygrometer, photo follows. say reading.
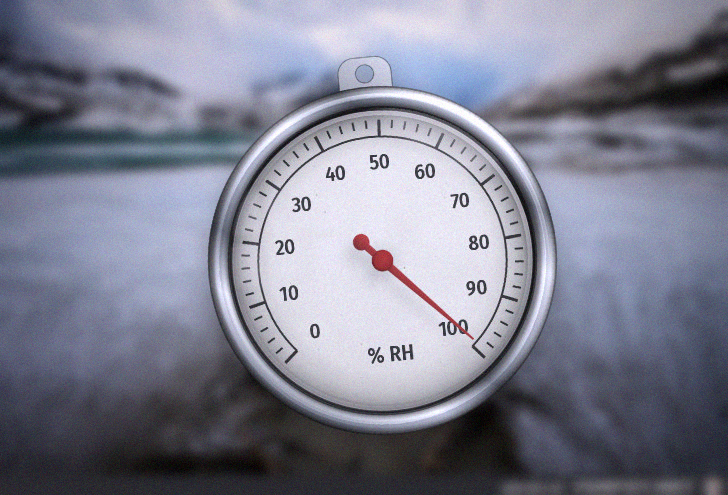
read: 99 %
